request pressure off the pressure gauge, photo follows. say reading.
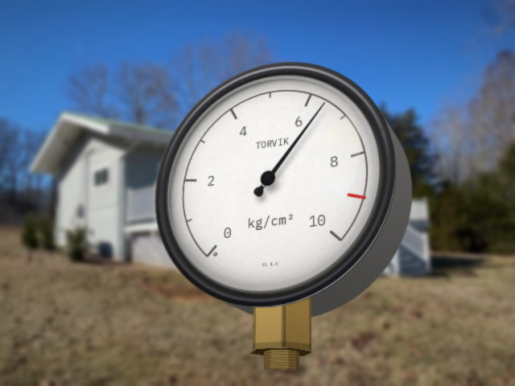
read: 6.5 kg/cm²
